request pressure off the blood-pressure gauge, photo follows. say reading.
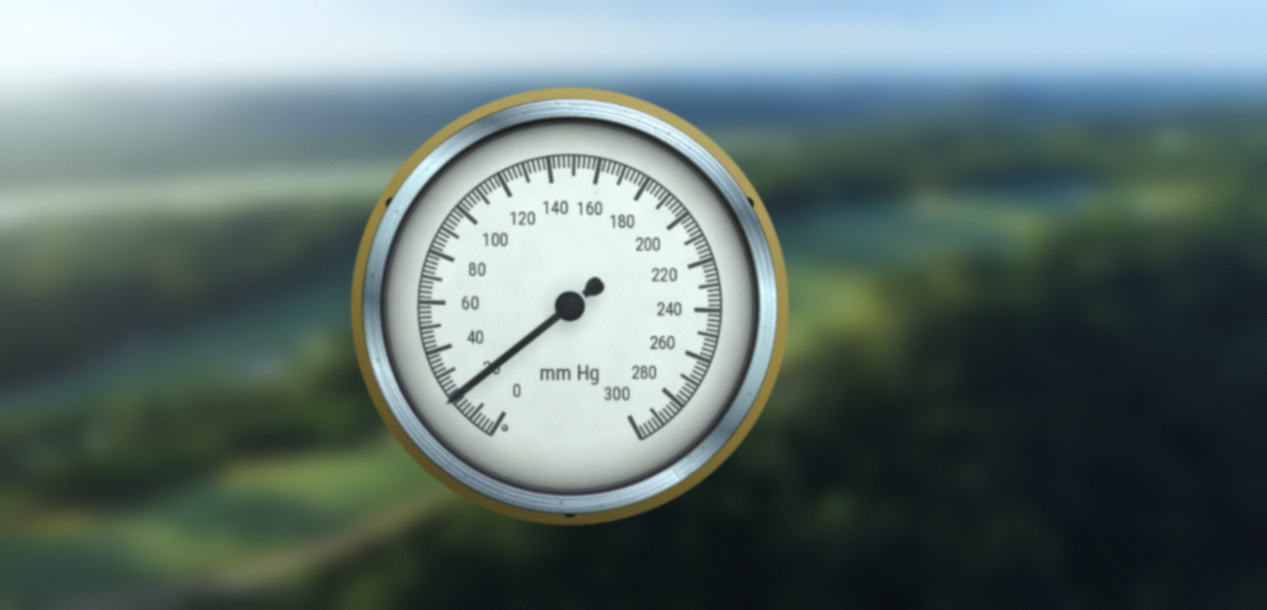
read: 20 mmHg
